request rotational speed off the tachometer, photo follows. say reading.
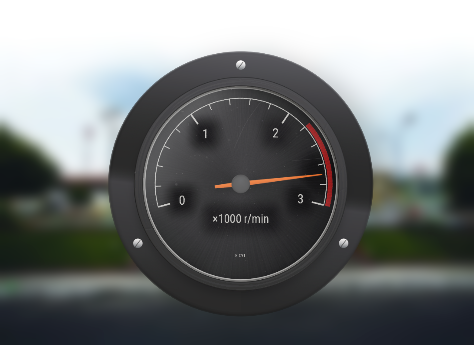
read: 2700 rpm
